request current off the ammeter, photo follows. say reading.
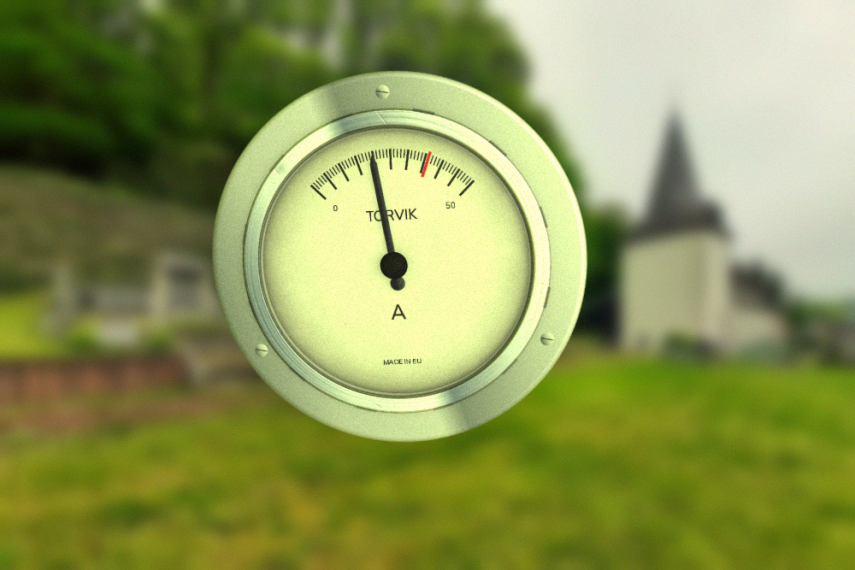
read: 20 A
